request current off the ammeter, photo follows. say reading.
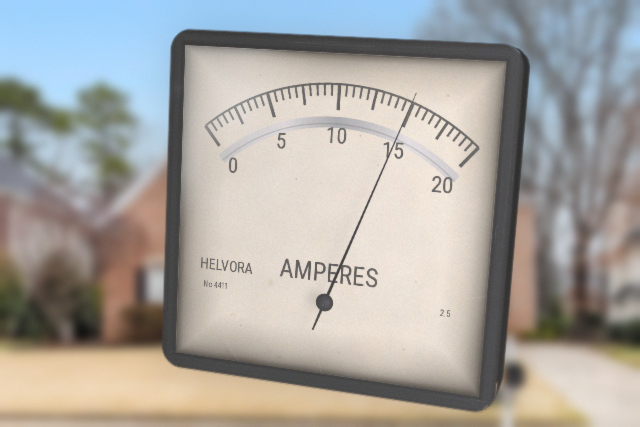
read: 15 A
